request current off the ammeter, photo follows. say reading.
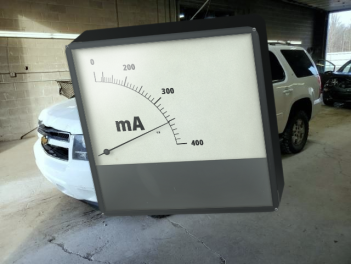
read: 350 mA
